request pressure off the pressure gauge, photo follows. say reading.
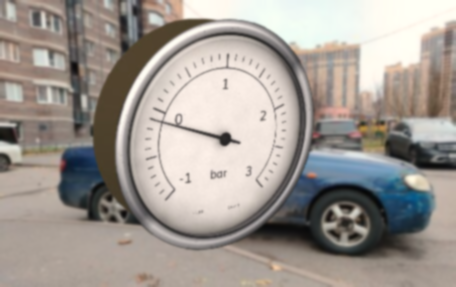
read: -0.1 bar
